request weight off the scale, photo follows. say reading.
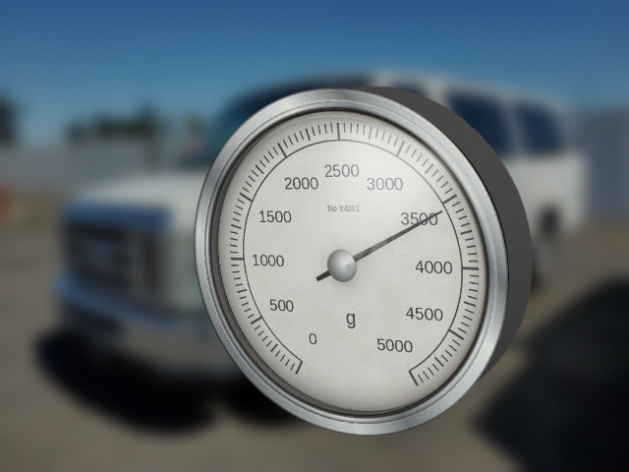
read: 3550 g
